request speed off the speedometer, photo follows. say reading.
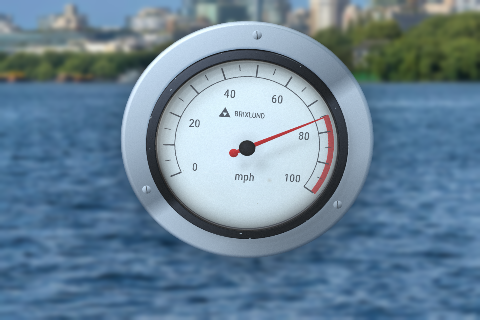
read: 75 mph
